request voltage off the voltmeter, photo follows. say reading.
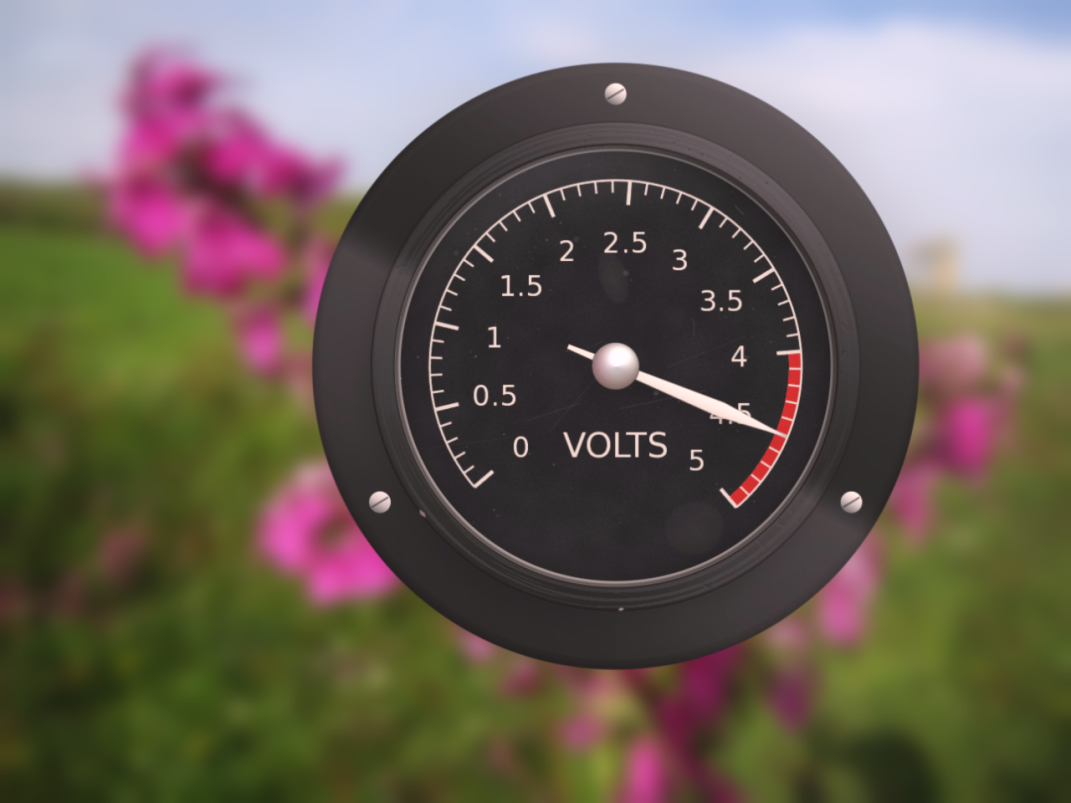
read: 4.5 V
